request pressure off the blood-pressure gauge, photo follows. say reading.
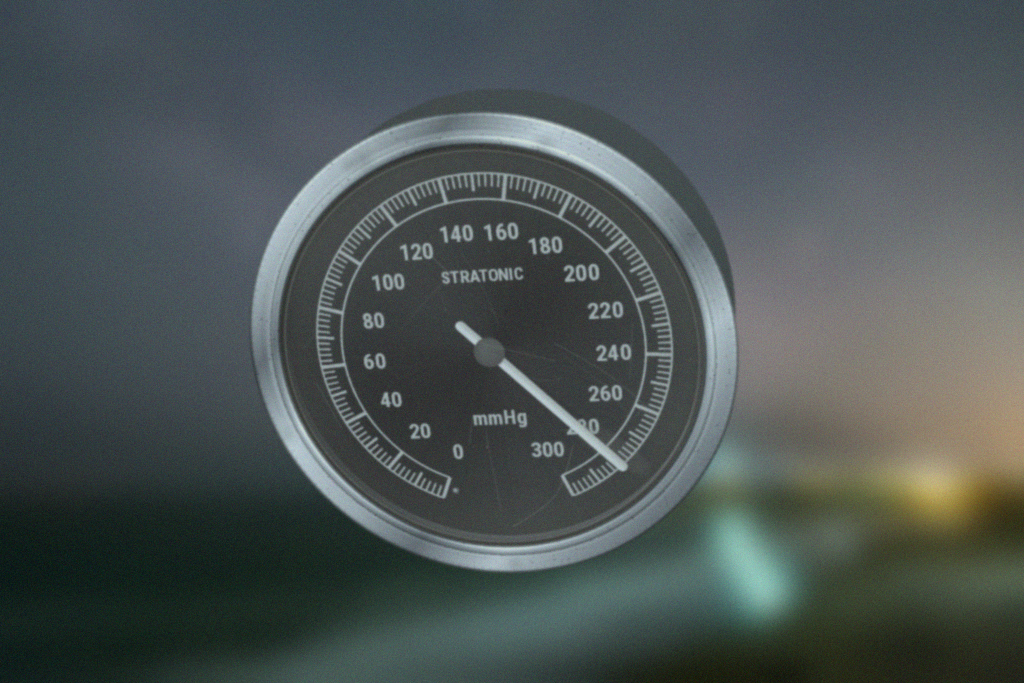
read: 280 mmHg
